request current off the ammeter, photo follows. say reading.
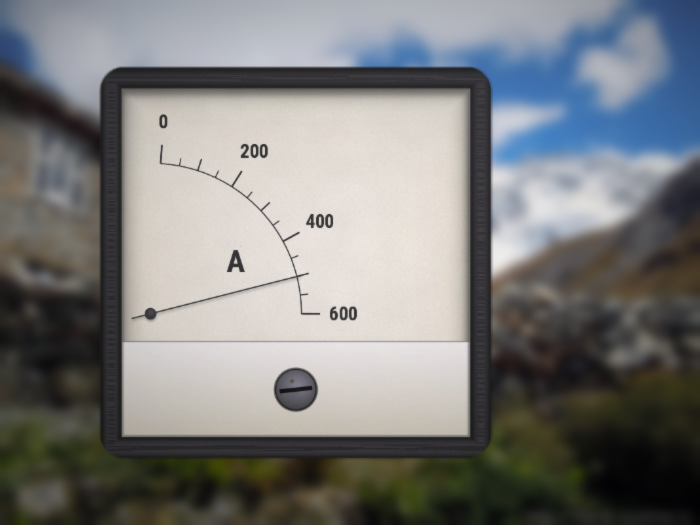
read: 500 A
